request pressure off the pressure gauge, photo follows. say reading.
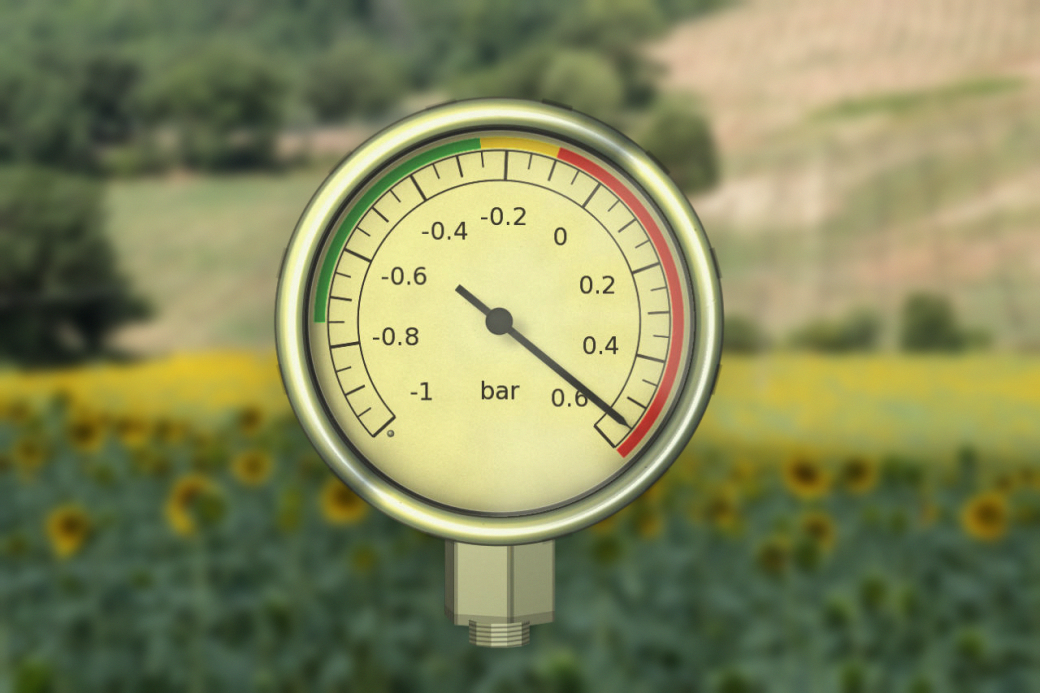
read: 0.55 bar
